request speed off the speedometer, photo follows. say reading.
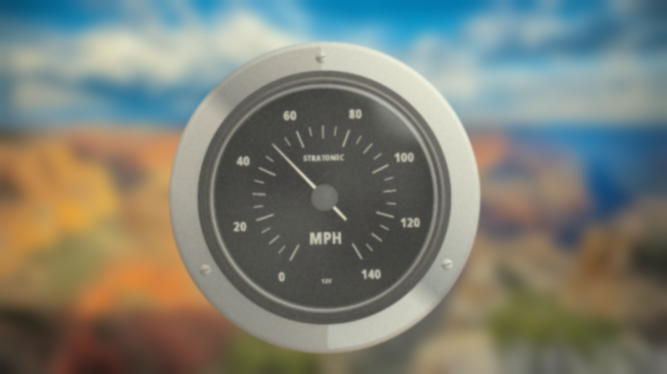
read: 50 mph
